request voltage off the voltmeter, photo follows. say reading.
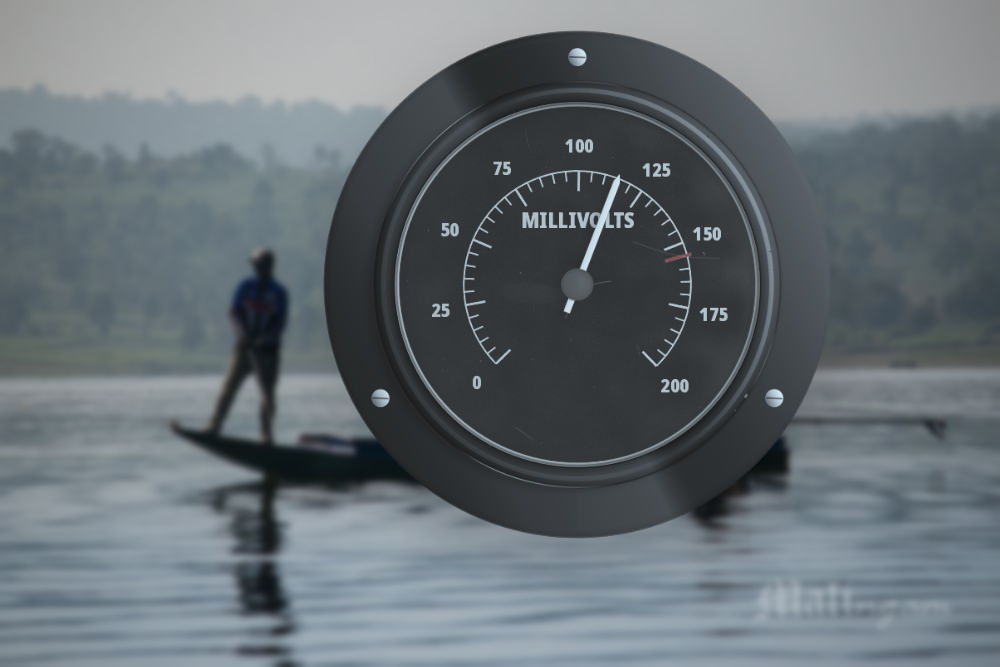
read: 115 mV
